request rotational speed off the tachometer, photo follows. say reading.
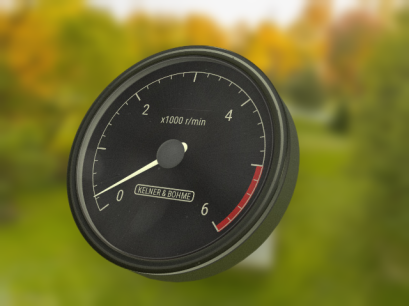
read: 200 rpm
